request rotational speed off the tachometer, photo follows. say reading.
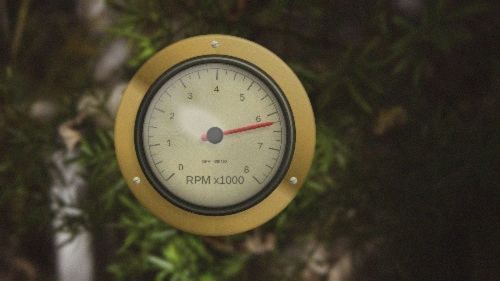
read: 6250 rpm
